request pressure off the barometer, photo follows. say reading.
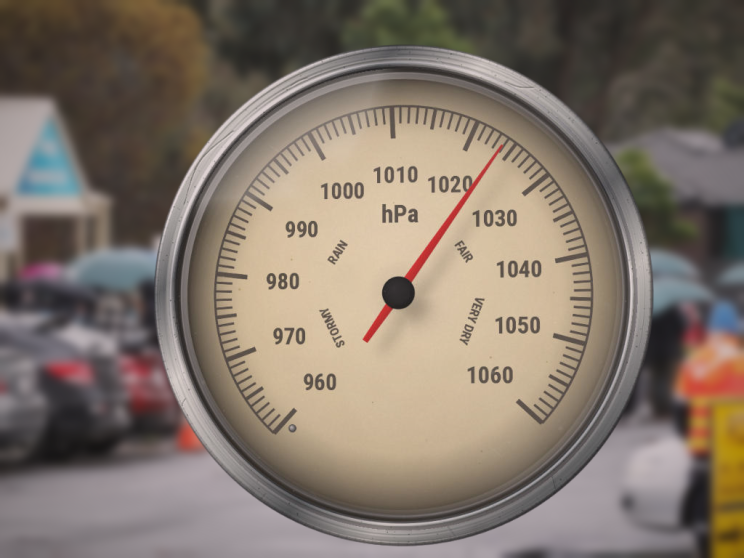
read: 1024 hPa
